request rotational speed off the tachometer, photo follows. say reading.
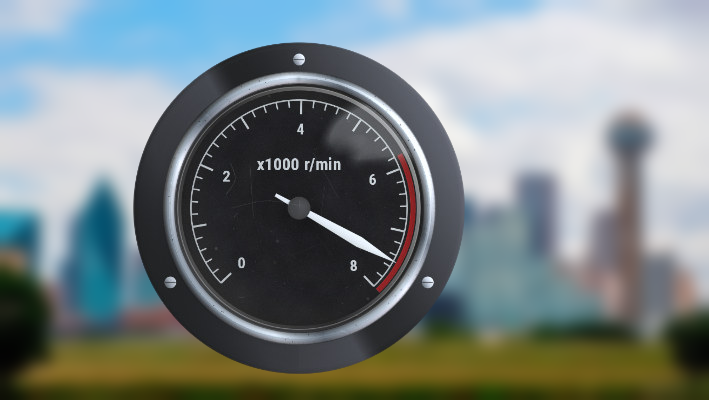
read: 7500 rpm
